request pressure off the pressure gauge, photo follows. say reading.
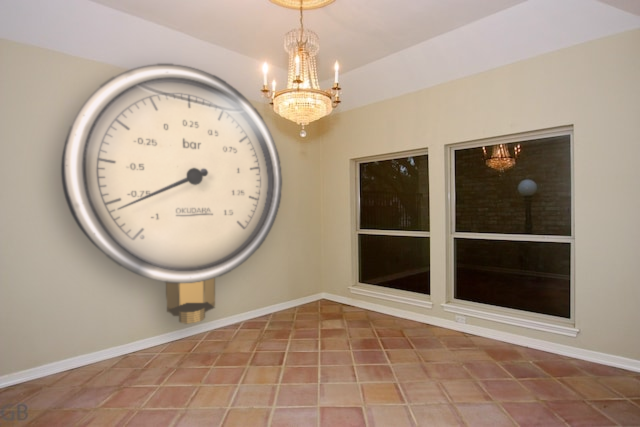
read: -0.8 bar
